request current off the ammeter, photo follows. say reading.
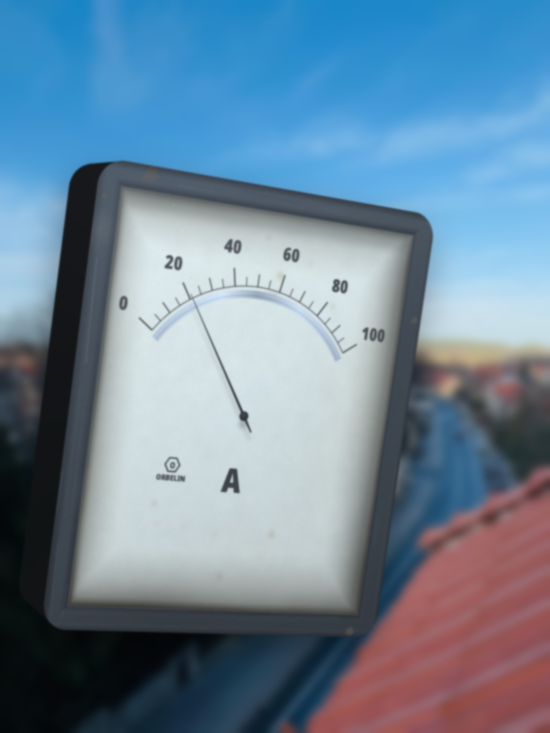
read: 20 A
